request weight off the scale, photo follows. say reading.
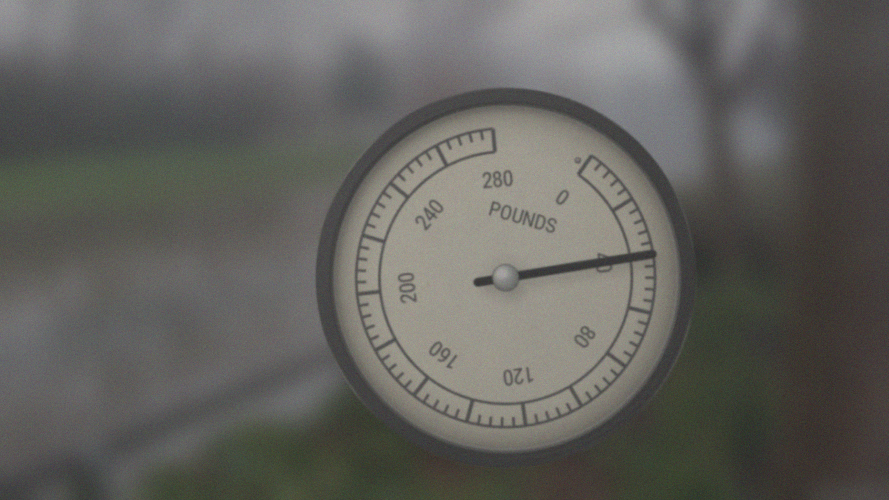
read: 40 lb
